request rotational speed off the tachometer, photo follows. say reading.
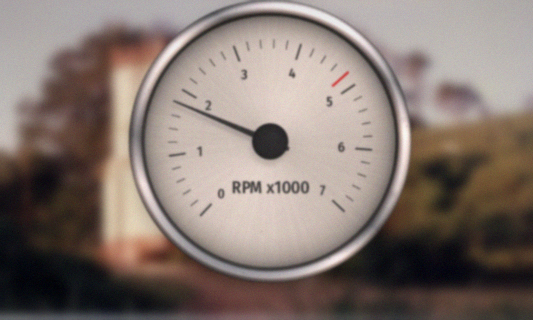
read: 1800 rpm
